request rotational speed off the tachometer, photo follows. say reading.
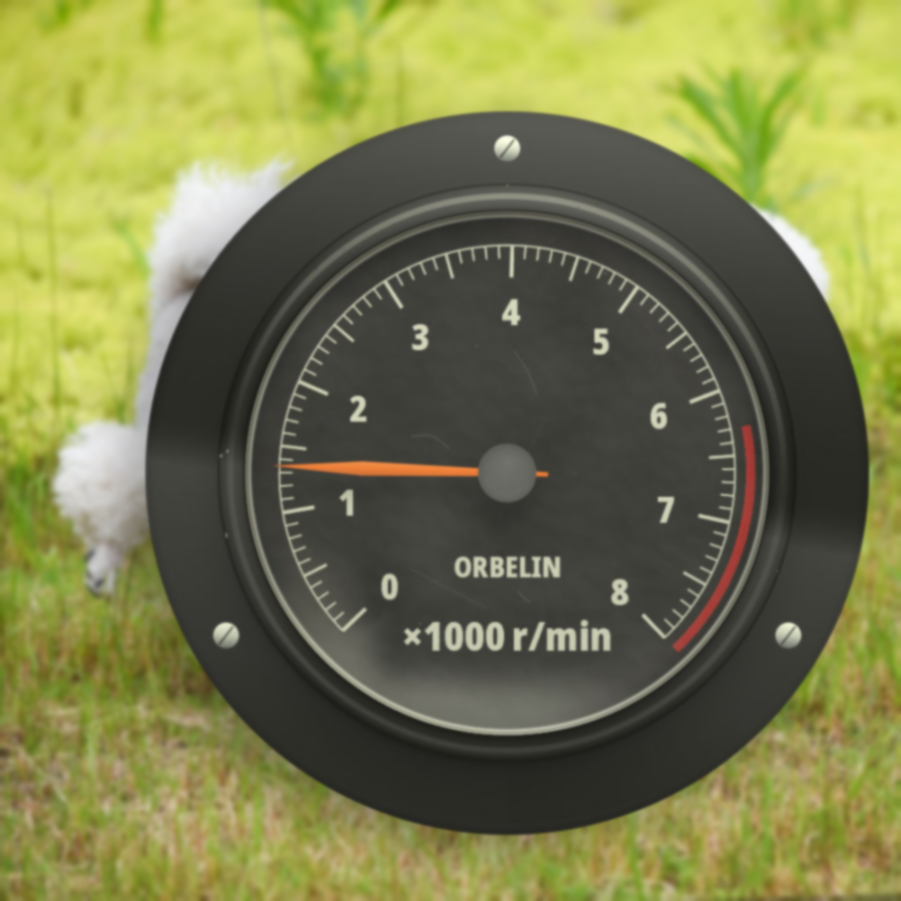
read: 1350 rpm
